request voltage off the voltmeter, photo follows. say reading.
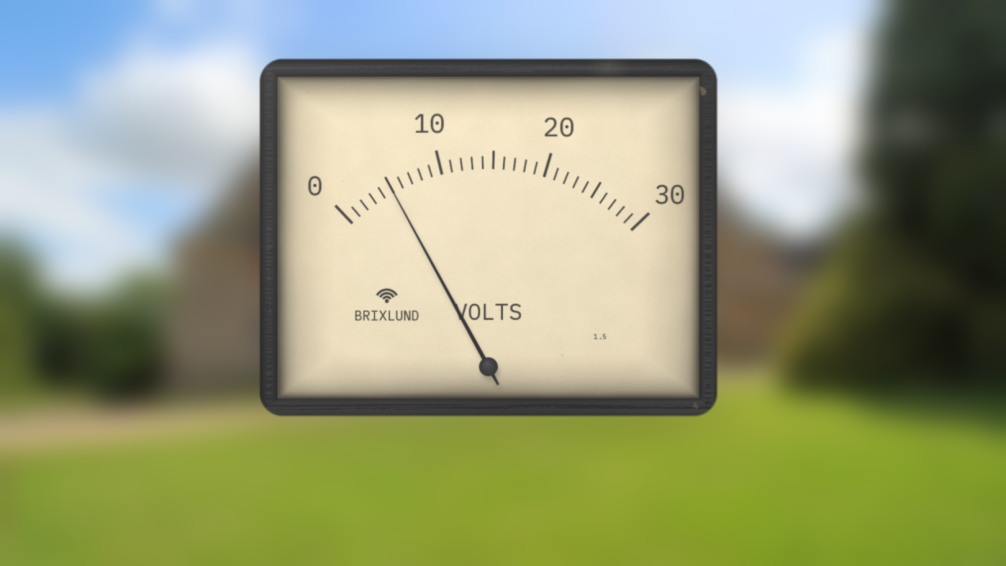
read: 5 V
